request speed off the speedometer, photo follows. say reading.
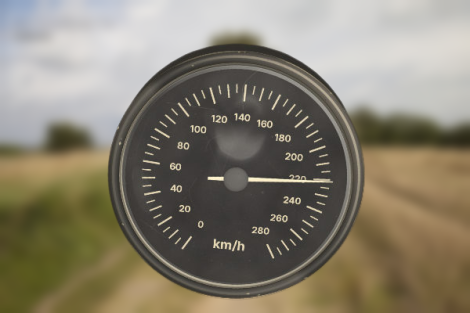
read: 220 km/h
